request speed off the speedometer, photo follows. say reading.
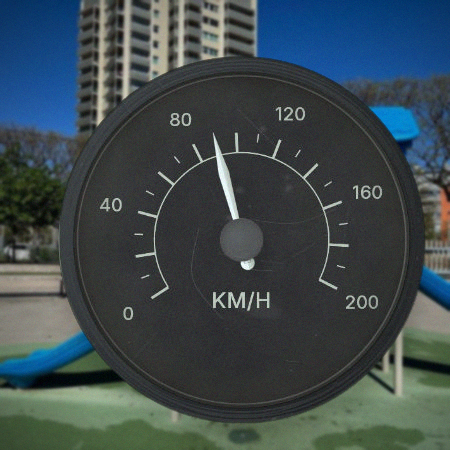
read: 90 km/h
